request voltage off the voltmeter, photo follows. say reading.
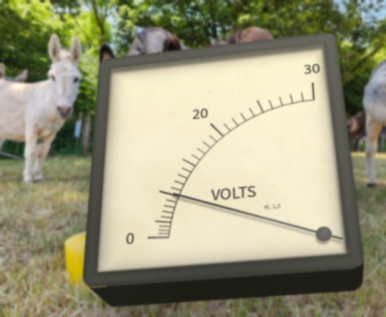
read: 10 V
